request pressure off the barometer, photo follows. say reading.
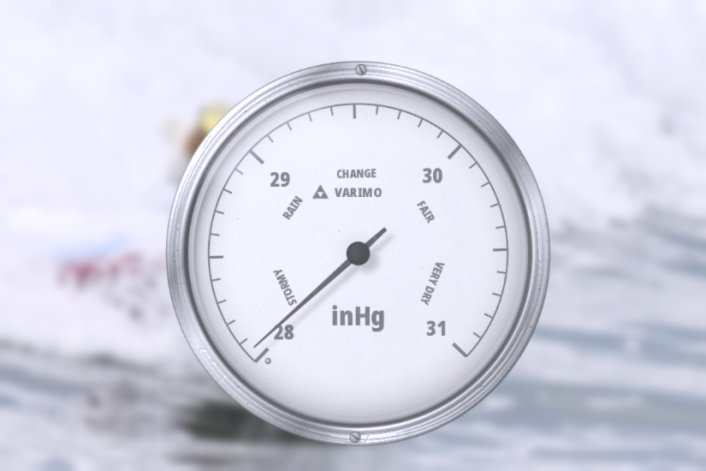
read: 28.05 inHg
